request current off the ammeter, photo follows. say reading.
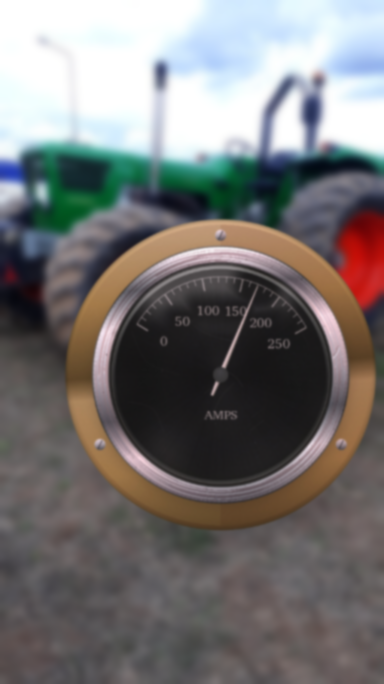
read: 170 A
